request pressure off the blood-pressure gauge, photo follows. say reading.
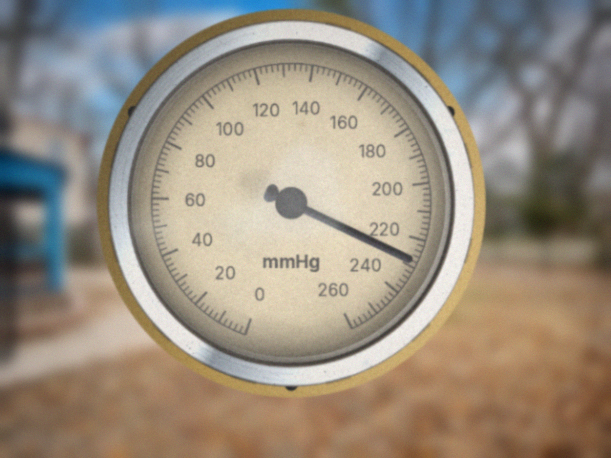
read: 228 mmHg
